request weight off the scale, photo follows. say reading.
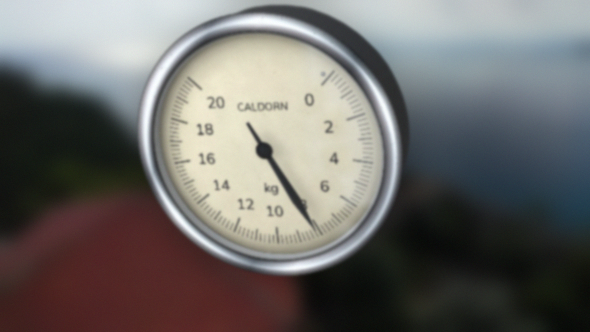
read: 8 kg
